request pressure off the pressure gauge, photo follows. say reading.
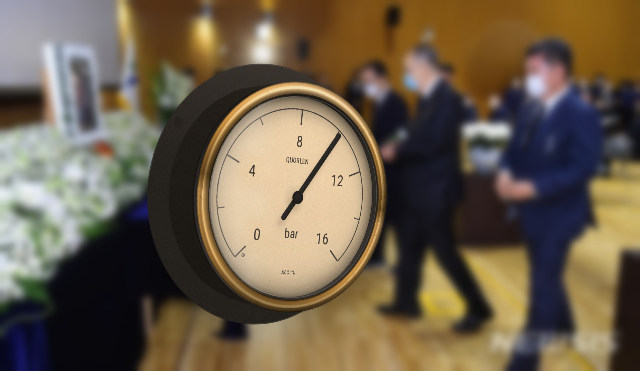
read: 10 bar
